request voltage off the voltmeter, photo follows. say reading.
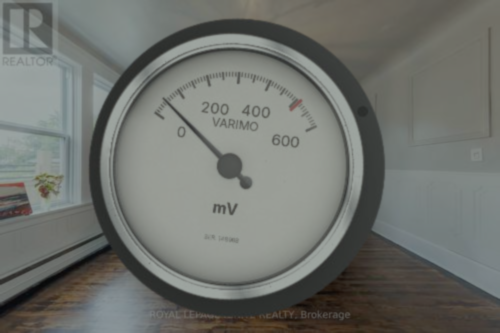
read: 50 mV
